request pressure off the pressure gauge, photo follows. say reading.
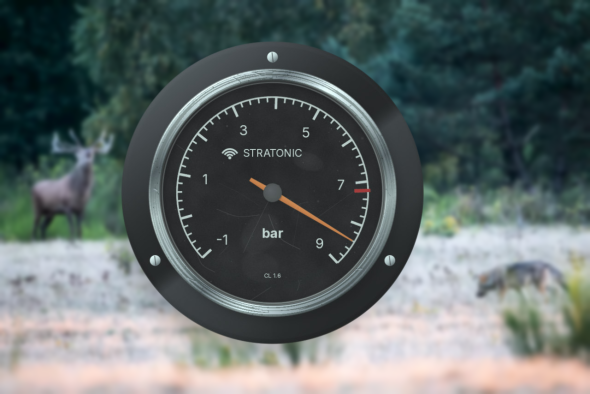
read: 8.4 bar
